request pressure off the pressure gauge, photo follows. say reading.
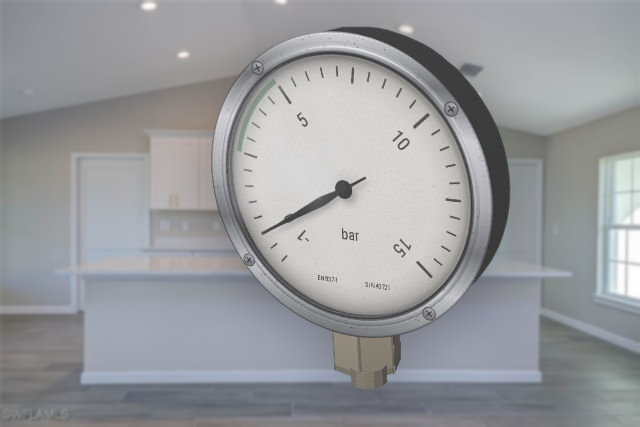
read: 0 bar
